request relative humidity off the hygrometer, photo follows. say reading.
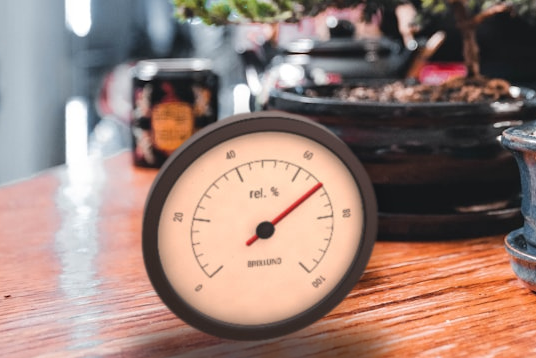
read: 68 %
